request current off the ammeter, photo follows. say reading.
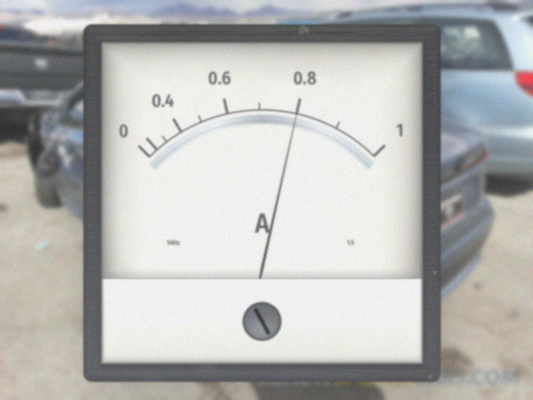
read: 0.8 A
